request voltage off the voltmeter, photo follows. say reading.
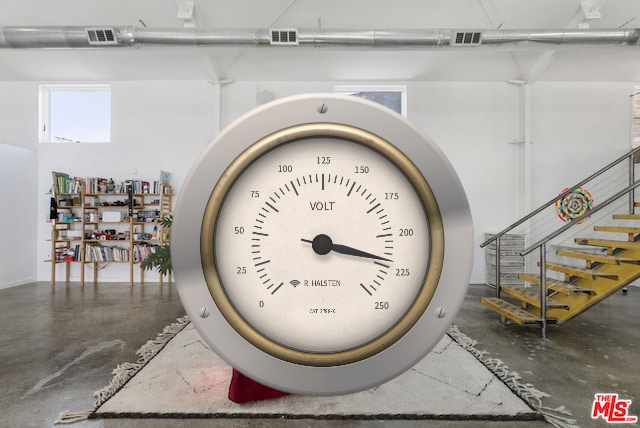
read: 220 V
